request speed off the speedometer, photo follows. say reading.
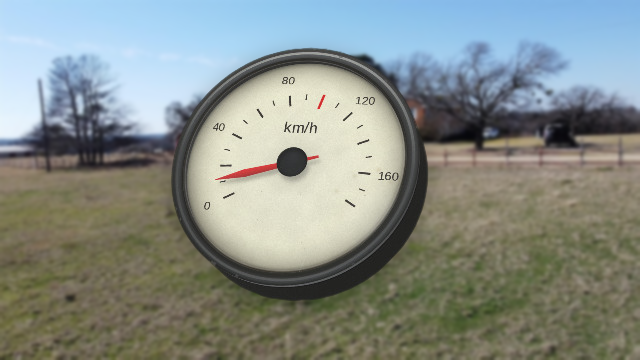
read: 10 km/h
